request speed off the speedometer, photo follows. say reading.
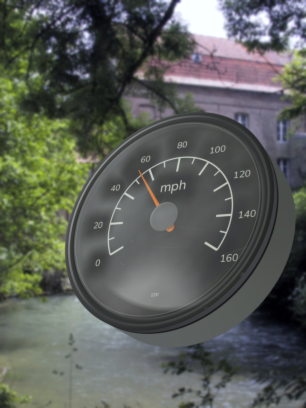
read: 55 mph
